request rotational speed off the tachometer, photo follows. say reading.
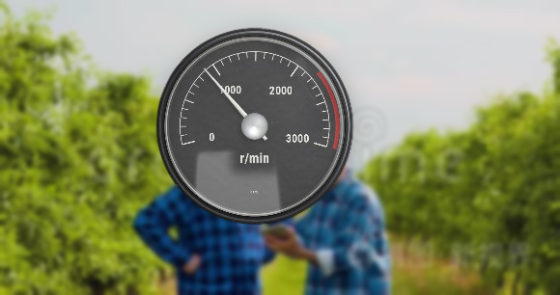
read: 900 rpm
